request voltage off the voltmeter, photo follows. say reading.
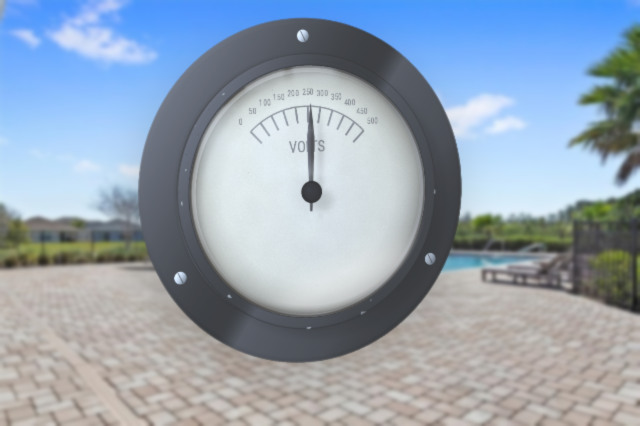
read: 250 V
